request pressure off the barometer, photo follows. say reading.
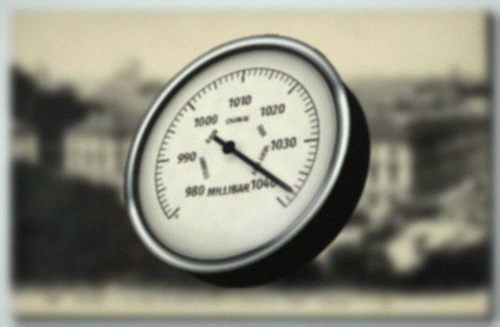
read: 1038 mbar
